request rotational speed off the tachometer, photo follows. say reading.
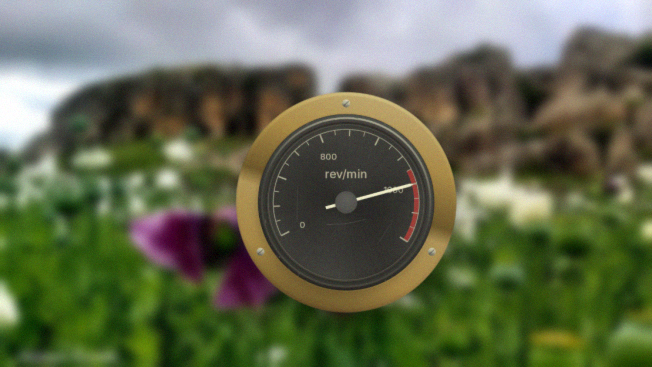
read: 1600 rpm
